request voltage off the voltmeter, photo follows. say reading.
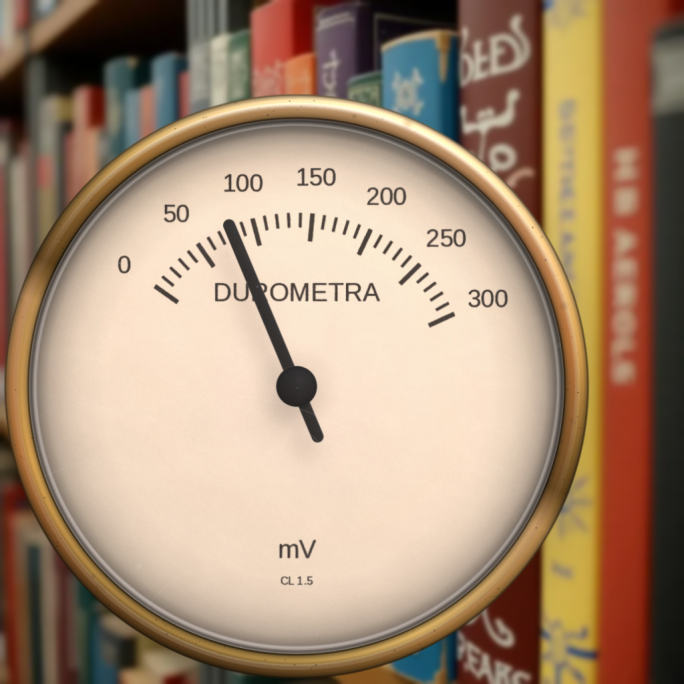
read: 80 mV
